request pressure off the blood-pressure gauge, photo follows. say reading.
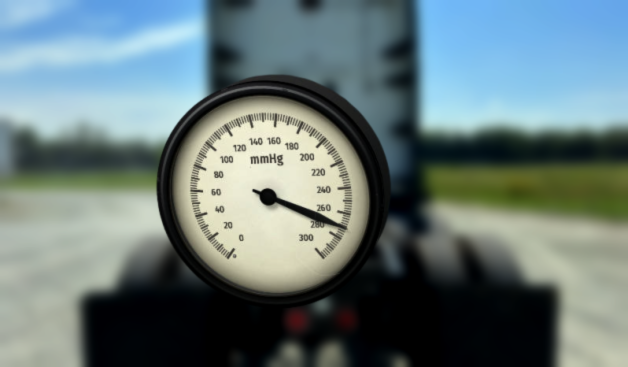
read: 270 mmHg
